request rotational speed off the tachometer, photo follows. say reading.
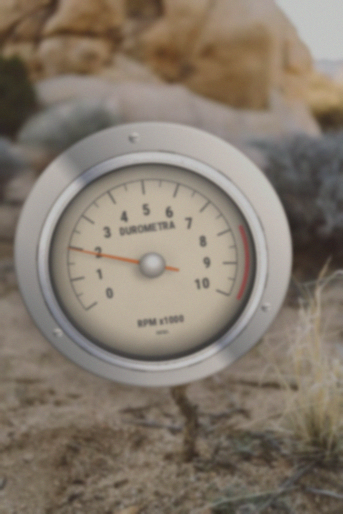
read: 2000 rpm
